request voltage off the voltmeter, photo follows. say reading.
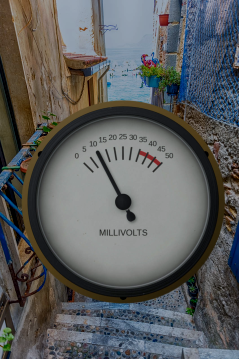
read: 10 mV
